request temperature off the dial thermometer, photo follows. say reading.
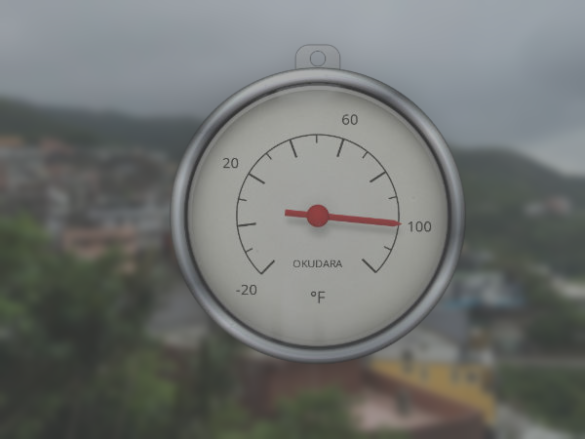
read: 100 °F
